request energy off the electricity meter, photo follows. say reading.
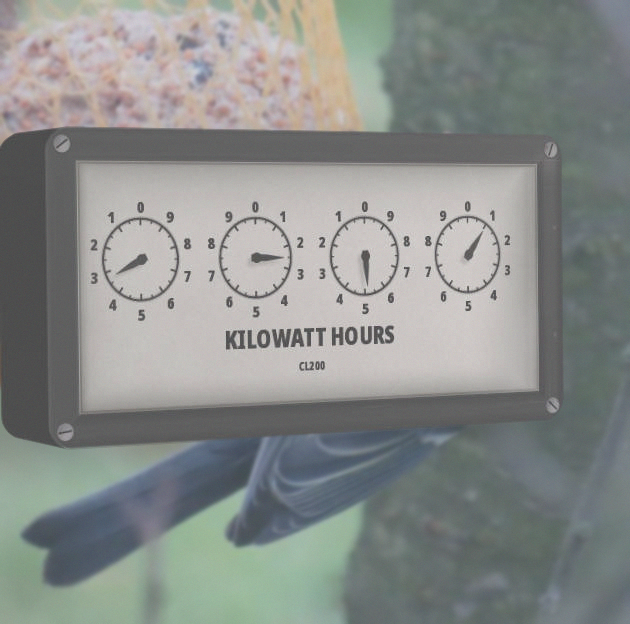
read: 3251 kWh
